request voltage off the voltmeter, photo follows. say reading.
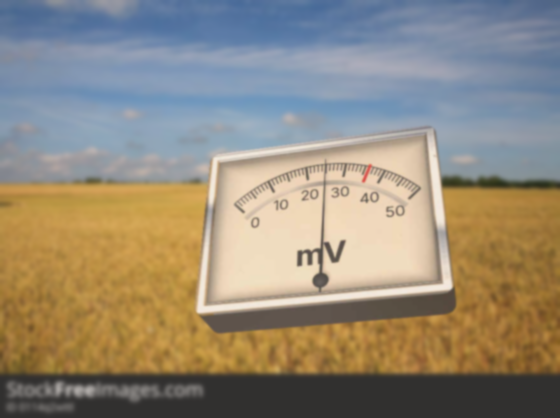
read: 25 mV
